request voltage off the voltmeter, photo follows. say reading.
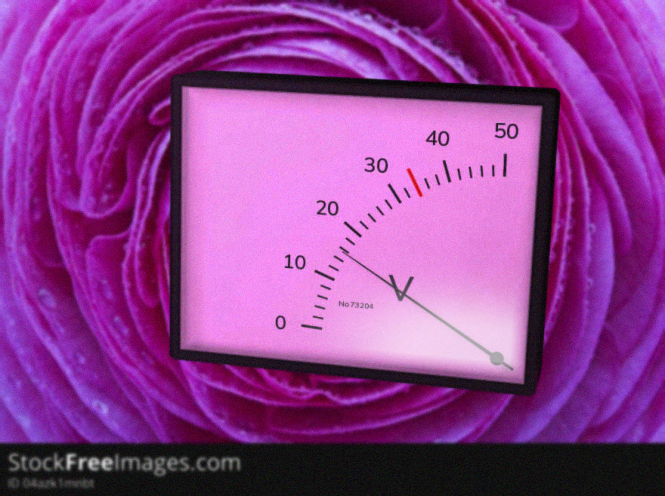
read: 16 V
